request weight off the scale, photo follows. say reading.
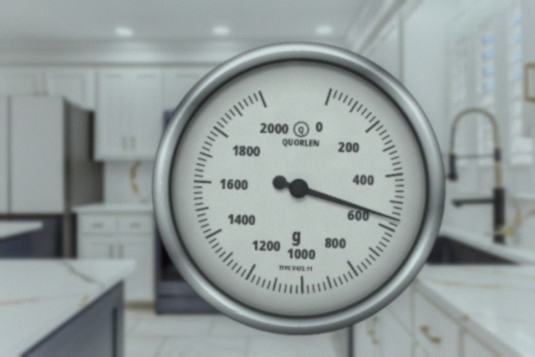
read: 560 g
